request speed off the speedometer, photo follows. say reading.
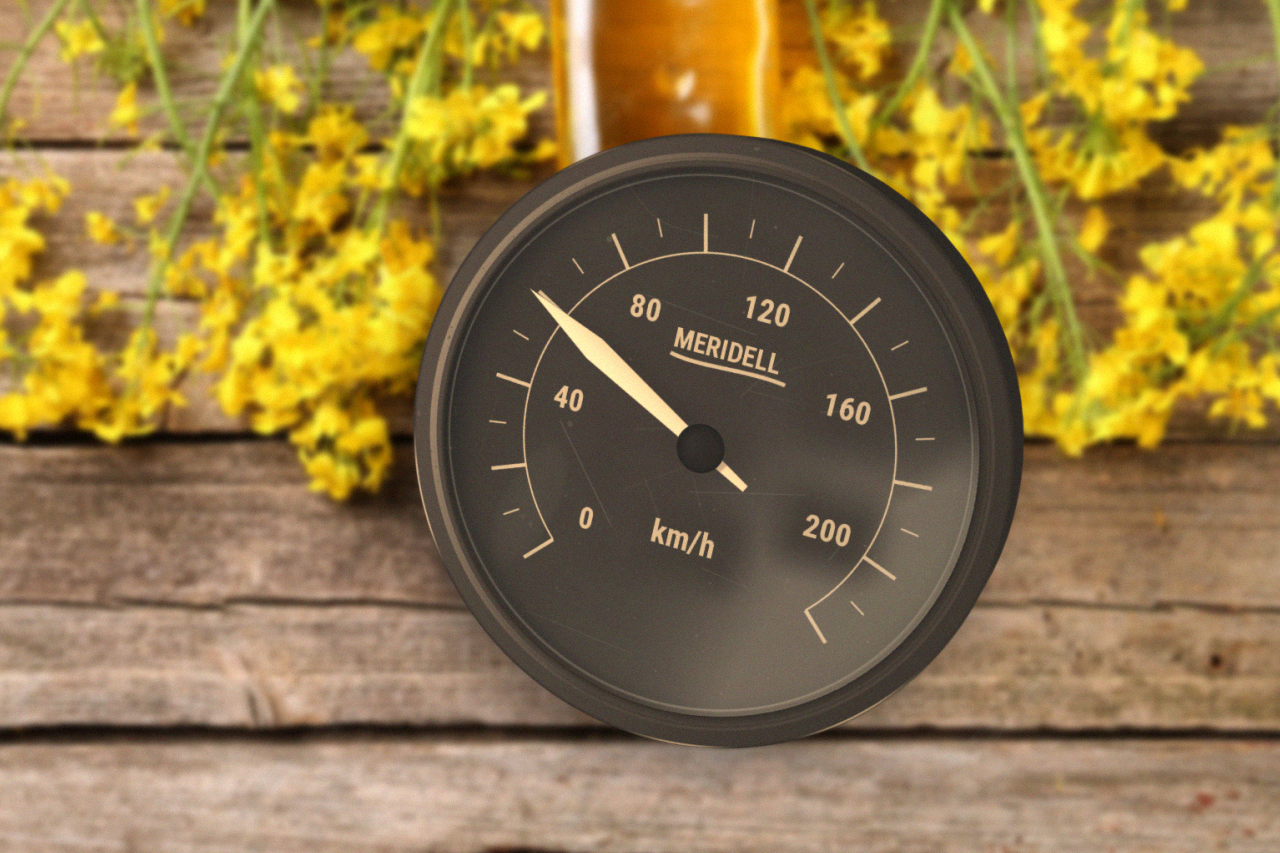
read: 60 km/h
